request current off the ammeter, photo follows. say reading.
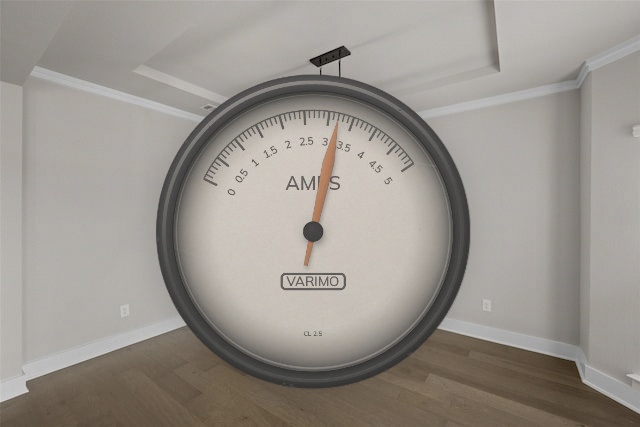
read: 3.2 A
